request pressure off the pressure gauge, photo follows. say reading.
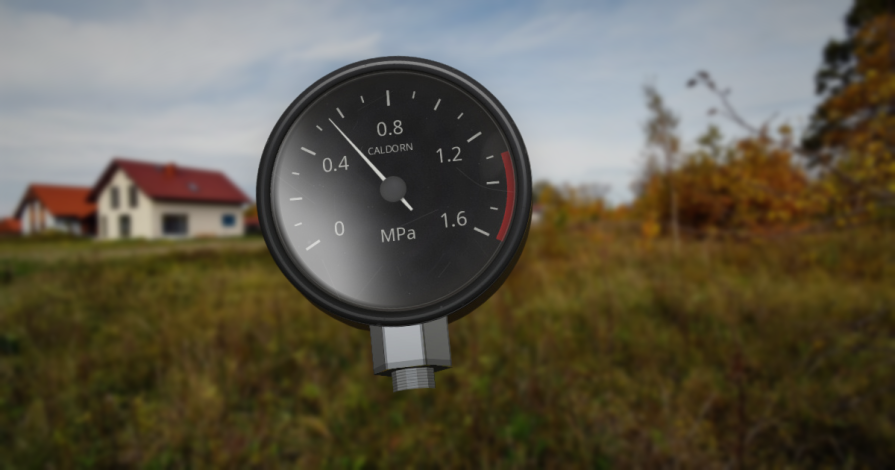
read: 0.55 MPa
